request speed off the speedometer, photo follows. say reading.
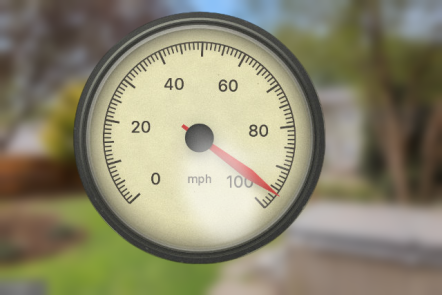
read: 96 mph
